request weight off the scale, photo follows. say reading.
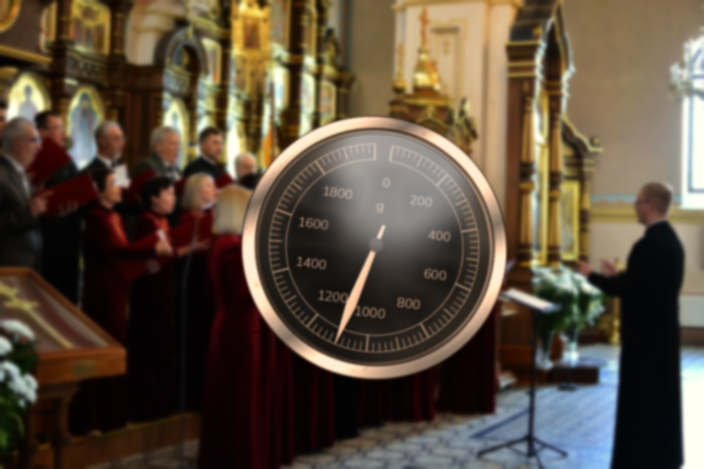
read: 1100 g
